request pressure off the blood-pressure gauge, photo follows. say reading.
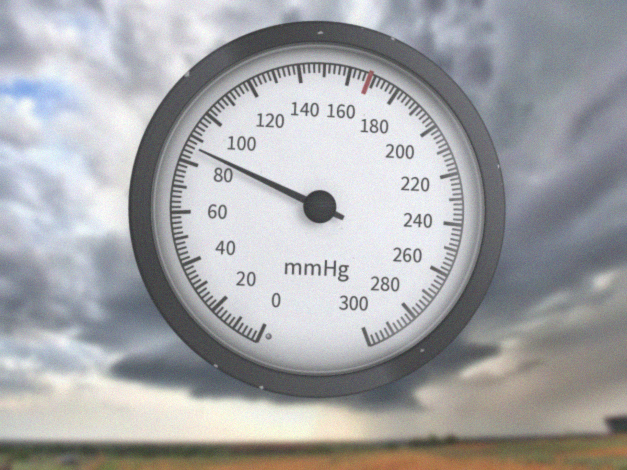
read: 86 mmHg
